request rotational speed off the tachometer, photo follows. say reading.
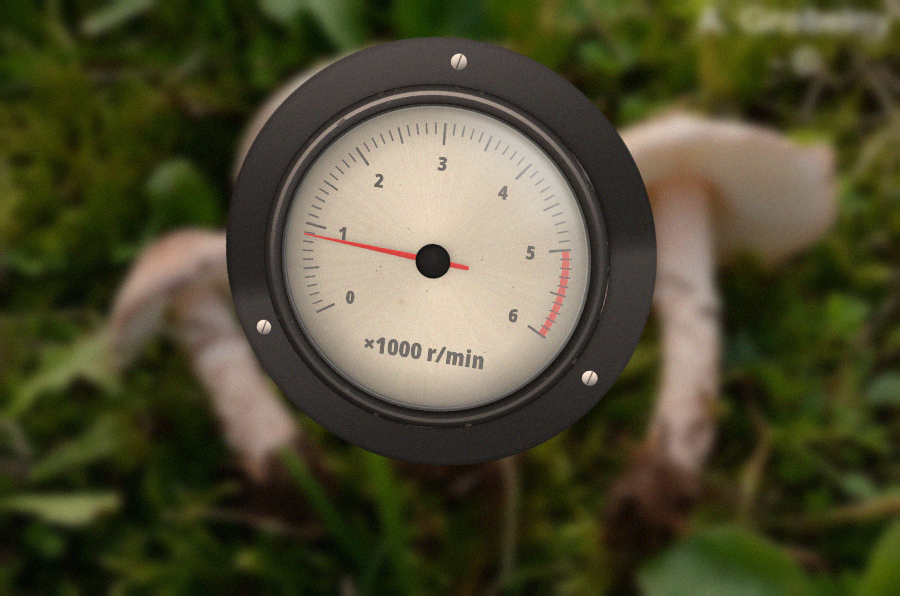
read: 900 rpm
